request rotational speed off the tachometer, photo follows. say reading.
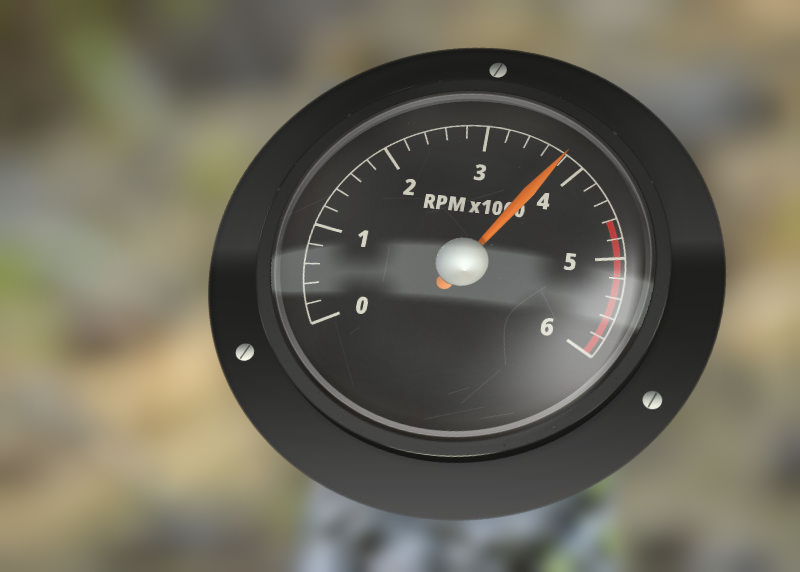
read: 3800 rpm
